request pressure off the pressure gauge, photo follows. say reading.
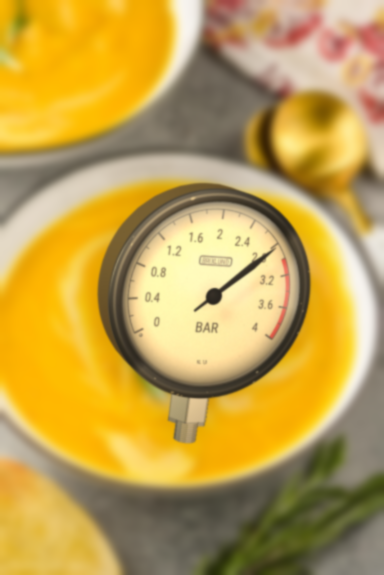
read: 2.8 bar
